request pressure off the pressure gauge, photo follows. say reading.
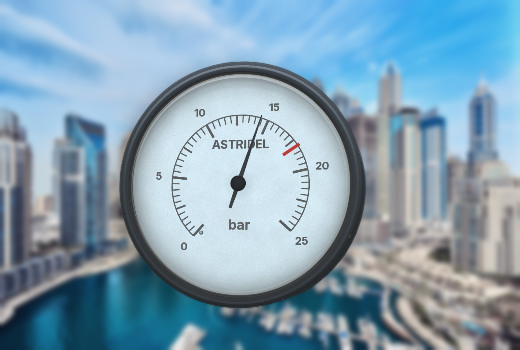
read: 14.5 bar
